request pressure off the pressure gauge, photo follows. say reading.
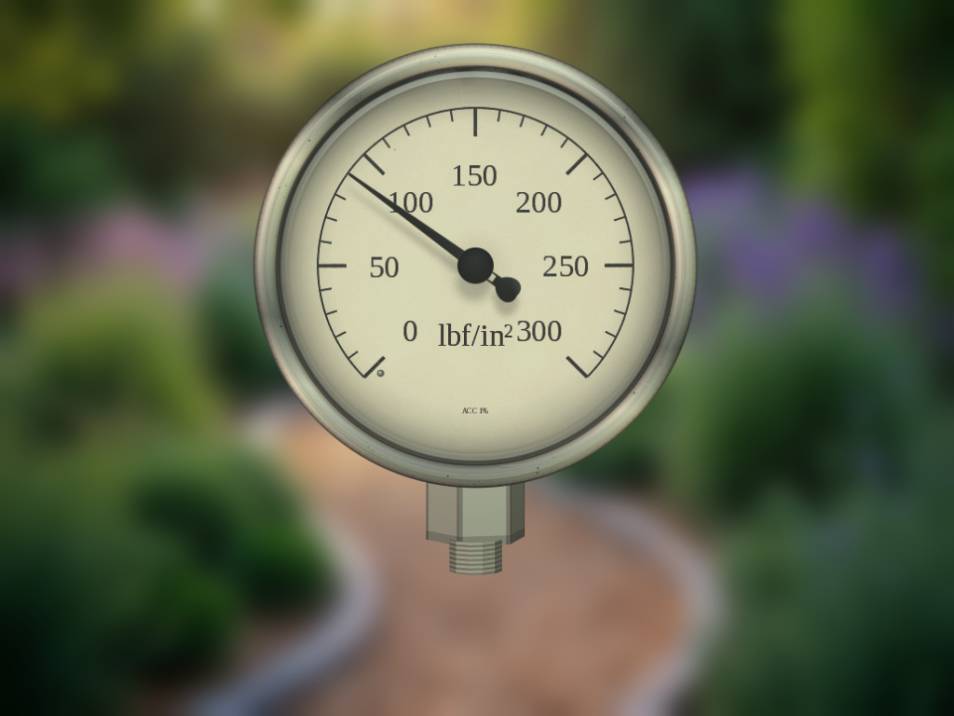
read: 90 psi
